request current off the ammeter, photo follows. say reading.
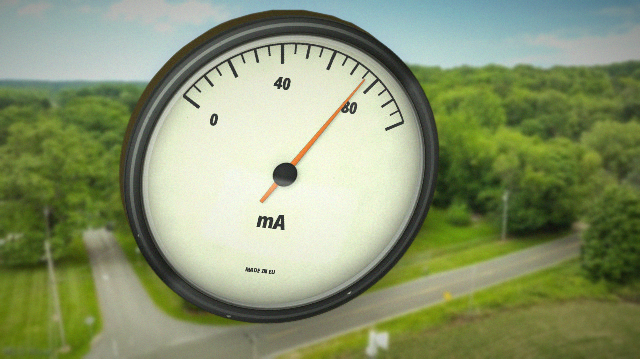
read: 75 mA
